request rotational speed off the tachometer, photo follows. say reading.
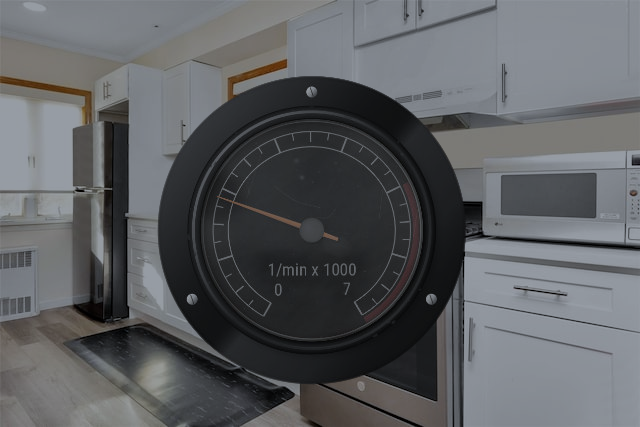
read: 1875 rpm
